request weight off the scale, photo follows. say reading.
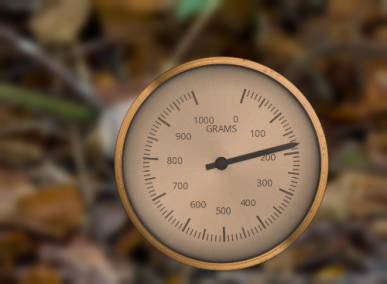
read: 180 g
